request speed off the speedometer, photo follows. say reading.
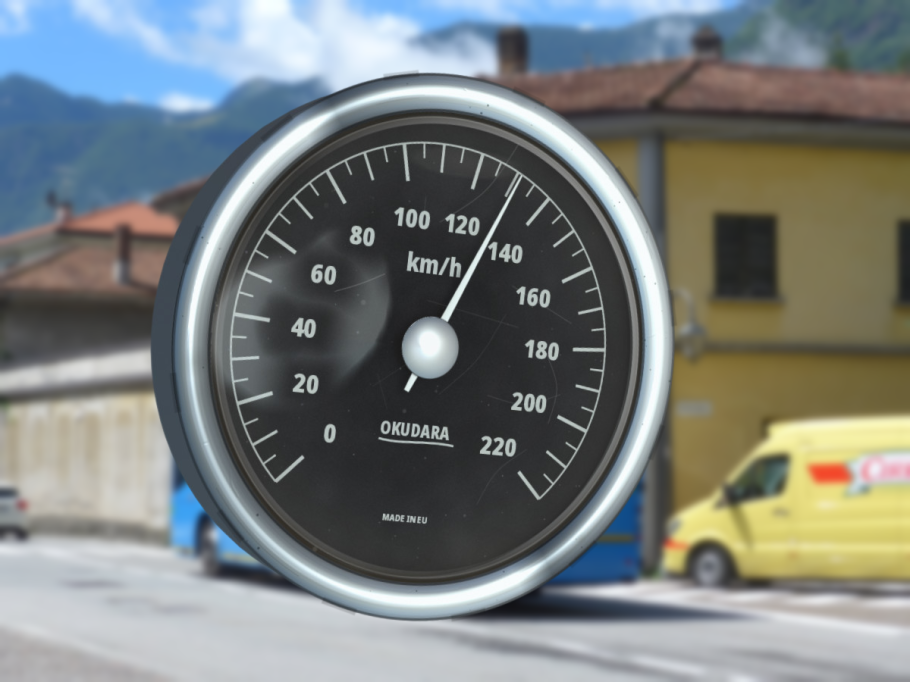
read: 130 km/h
